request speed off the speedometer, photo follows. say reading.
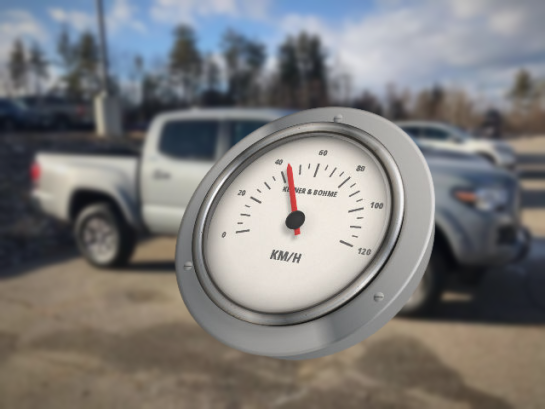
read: 45 km/h
